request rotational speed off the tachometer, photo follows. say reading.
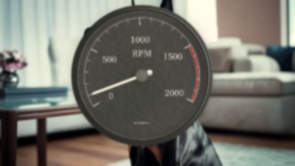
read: 100 rpm
